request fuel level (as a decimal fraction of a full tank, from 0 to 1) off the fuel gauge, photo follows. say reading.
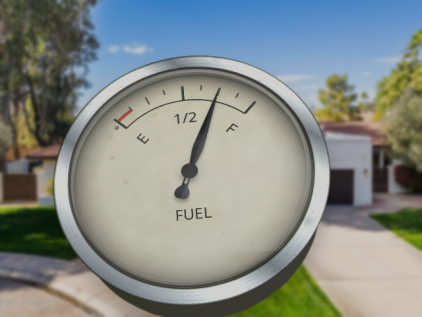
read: 0.75
